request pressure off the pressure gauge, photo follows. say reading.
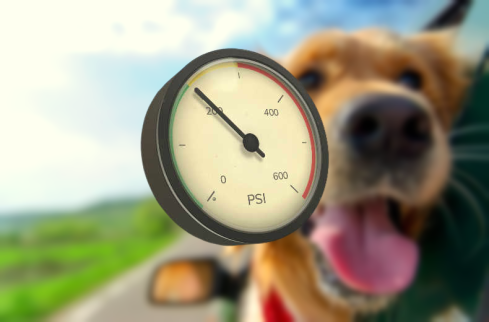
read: 200 psi
